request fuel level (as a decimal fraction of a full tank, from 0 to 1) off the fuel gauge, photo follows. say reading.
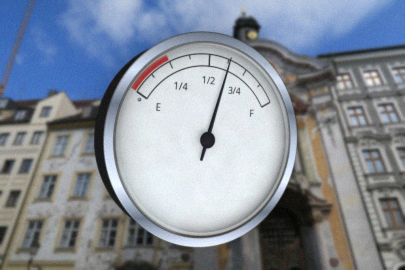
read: 0.625
